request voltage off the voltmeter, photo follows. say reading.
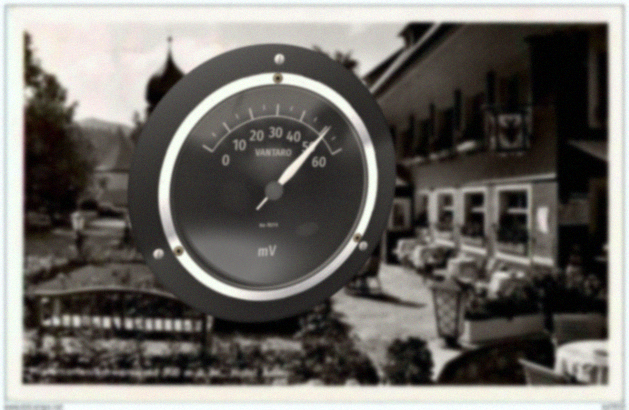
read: 50 mV
